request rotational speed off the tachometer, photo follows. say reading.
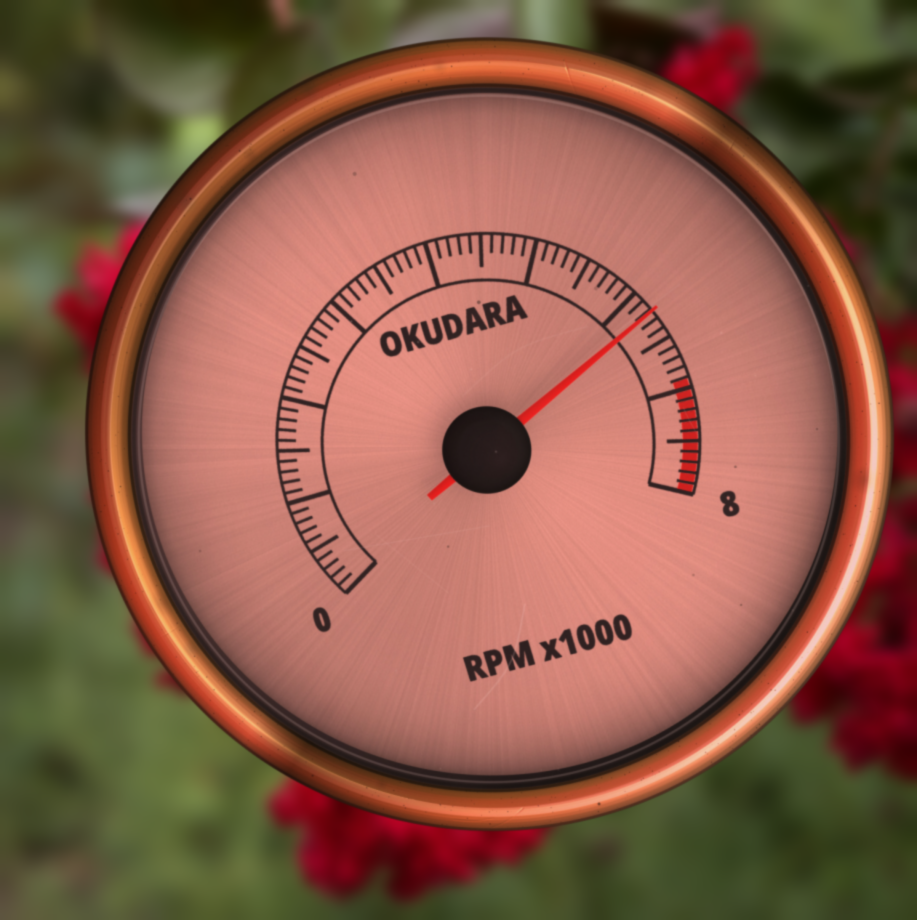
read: 6200 rpm
